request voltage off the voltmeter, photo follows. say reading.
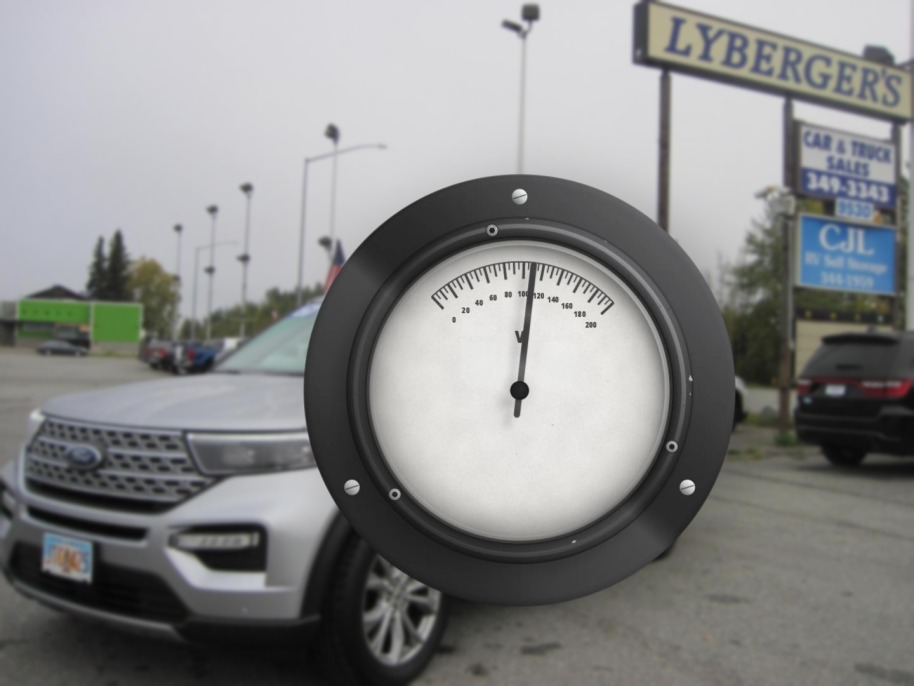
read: 110 V
